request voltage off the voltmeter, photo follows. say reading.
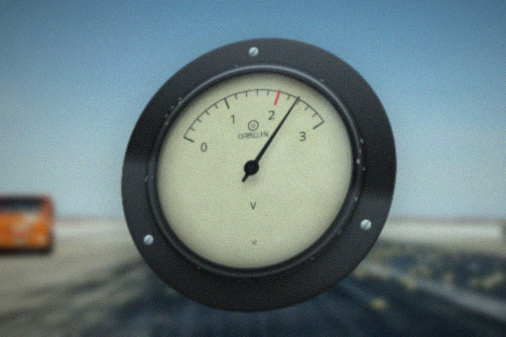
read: 2.4 V
